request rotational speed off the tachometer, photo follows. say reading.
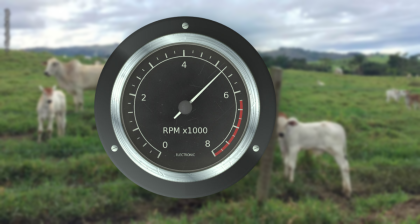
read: 5250 rpm
